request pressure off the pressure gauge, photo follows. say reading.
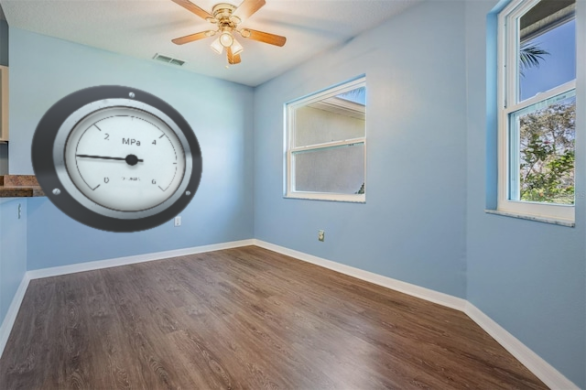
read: 1 MPa
